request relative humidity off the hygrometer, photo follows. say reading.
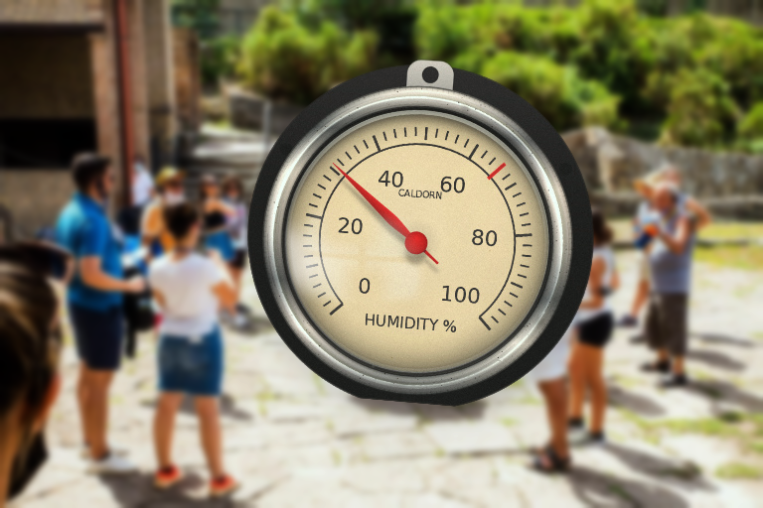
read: 31 %
